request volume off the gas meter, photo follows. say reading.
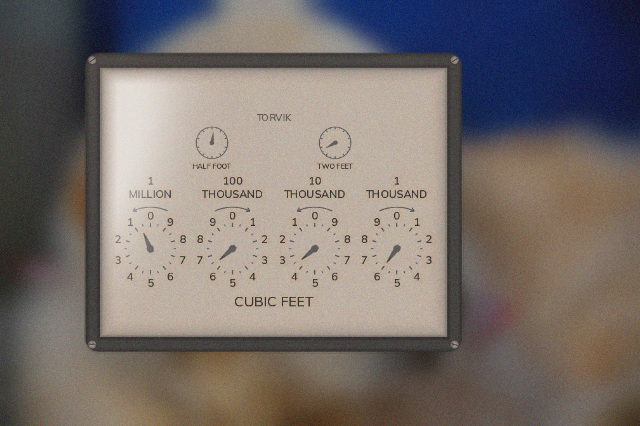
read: 63600 ft³
